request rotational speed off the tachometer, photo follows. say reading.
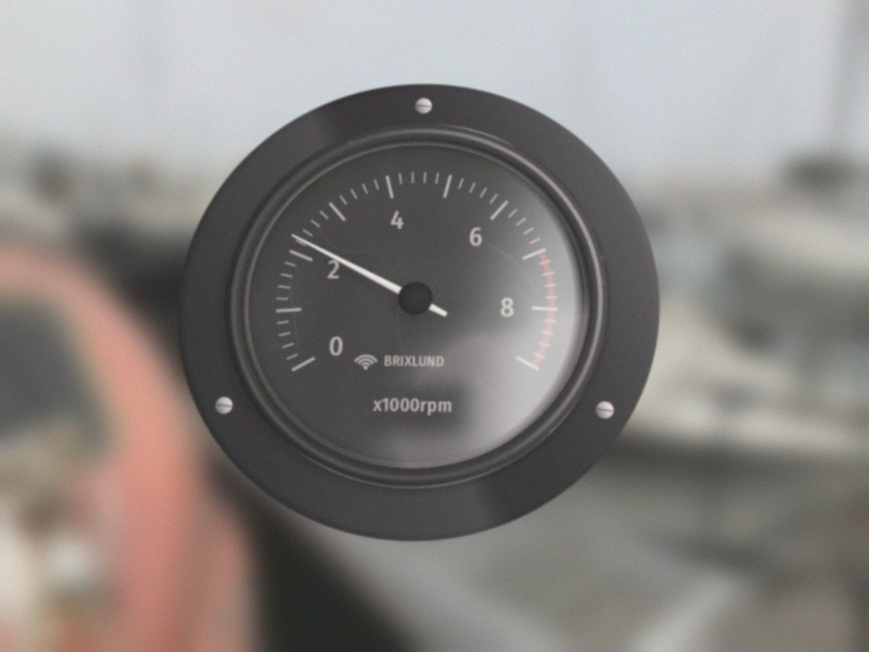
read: 2200 rpm
